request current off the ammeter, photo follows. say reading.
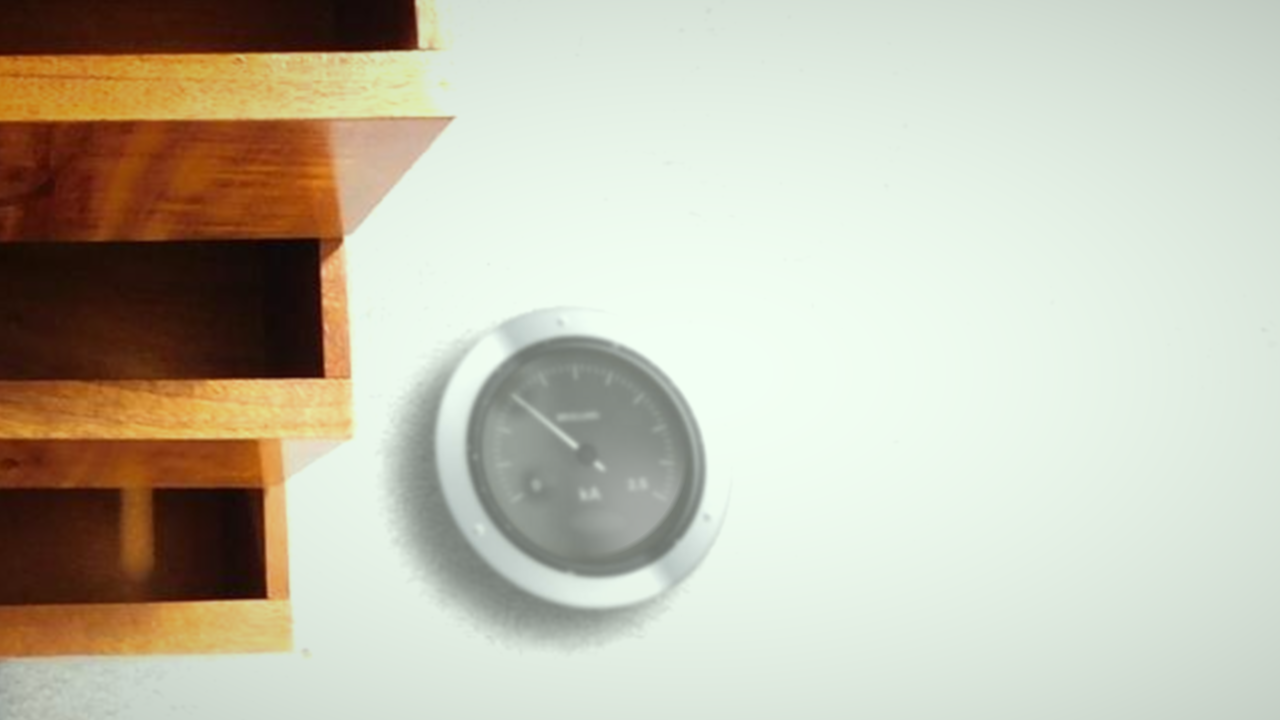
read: 0.75 kA
